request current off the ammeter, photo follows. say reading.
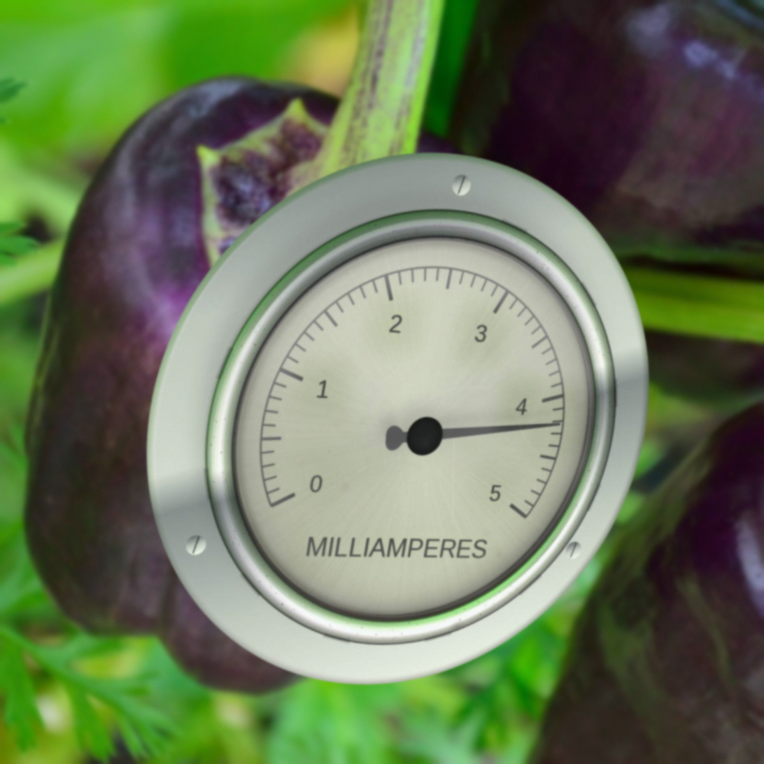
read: 4.2 mA
